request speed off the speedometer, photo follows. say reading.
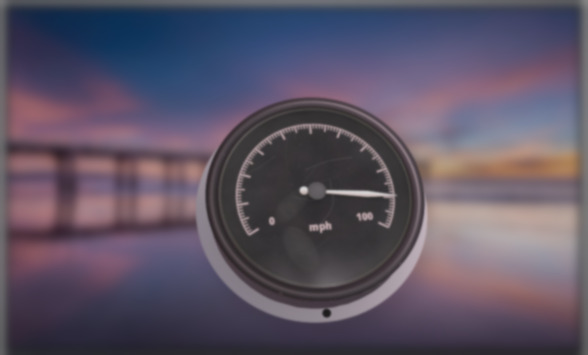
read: 90 mph
